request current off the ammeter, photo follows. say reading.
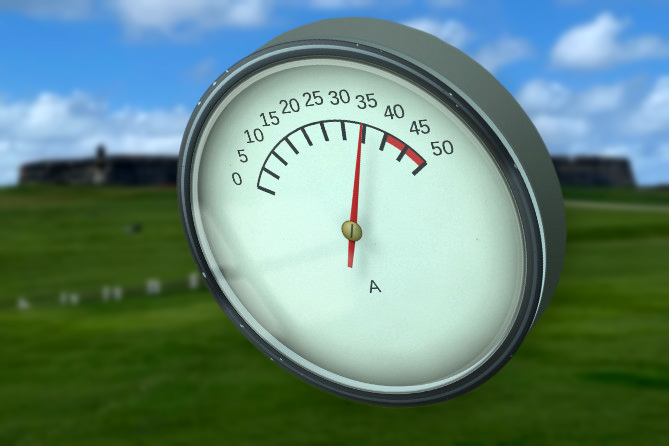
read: 35 A
